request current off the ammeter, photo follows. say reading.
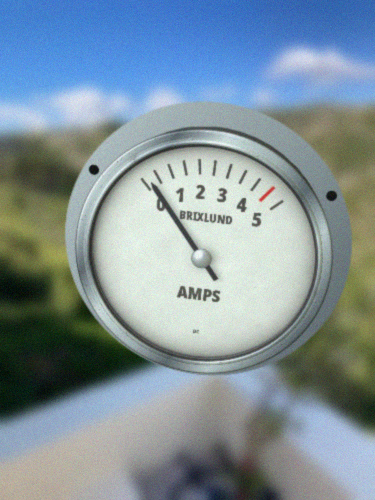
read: 0.25 A
